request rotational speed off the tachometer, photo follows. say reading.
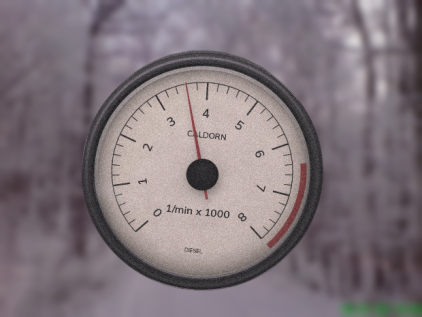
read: 3600 rpm
